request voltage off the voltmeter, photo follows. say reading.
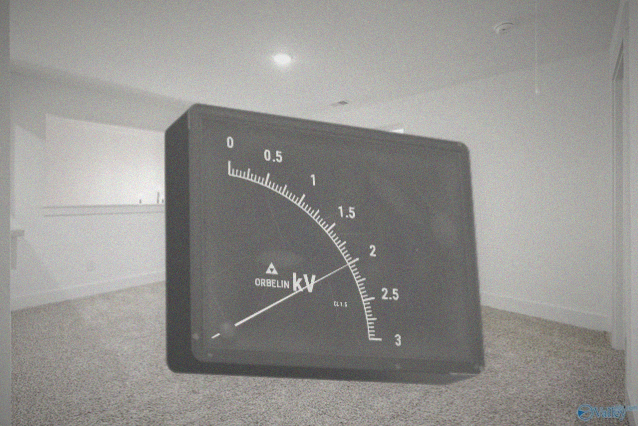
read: 2 kV
